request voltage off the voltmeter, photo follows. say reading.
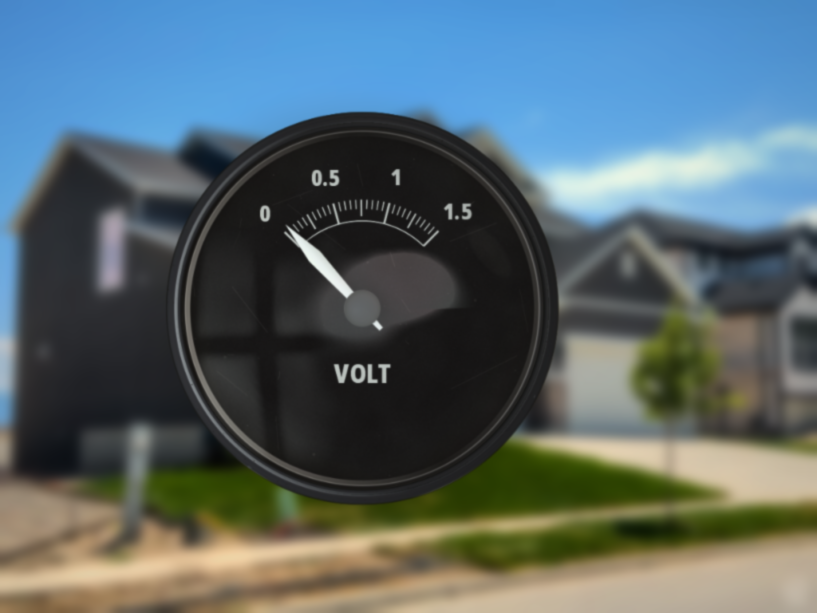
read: 0.05 V
